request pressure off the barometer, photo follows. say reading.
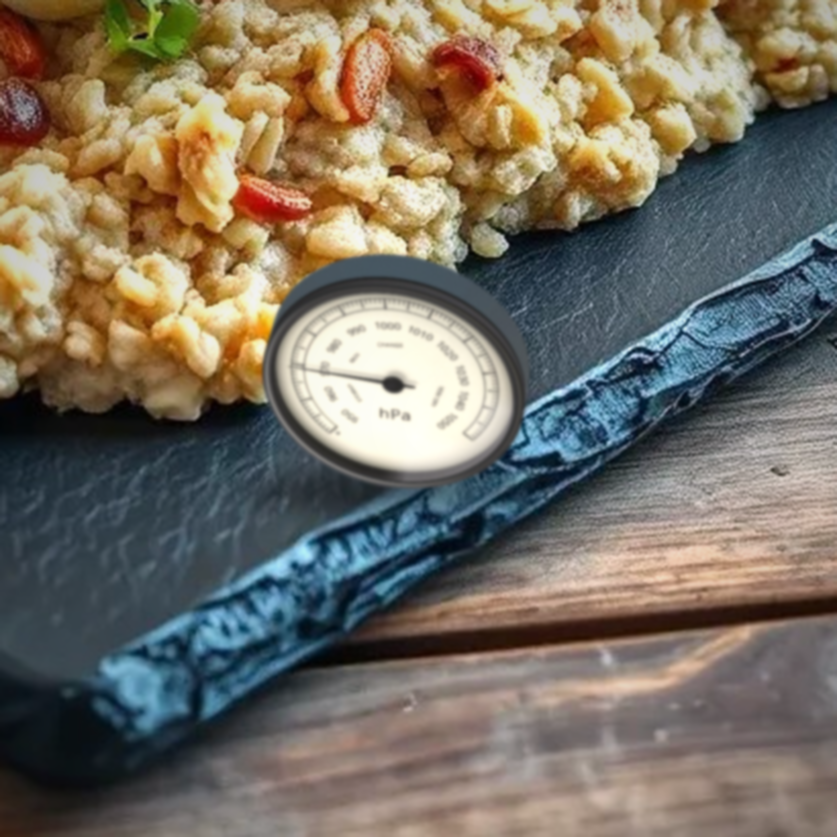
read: 970 hPa
